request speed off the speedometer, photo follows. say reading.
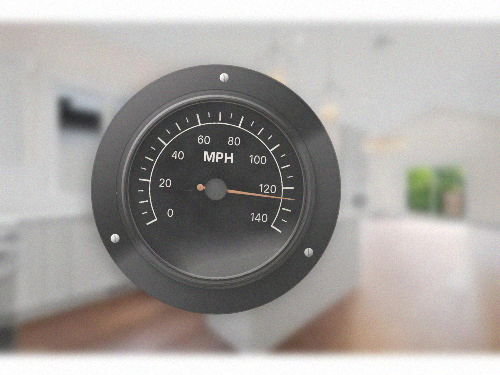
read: 125 mph
